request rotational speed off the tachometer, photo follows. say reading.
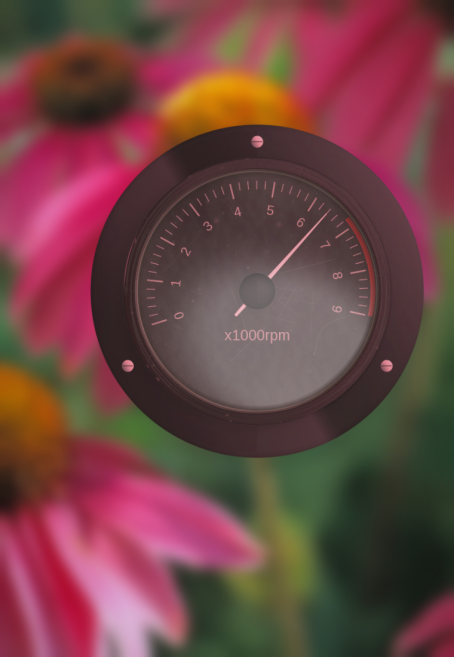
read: 6400 rpm
